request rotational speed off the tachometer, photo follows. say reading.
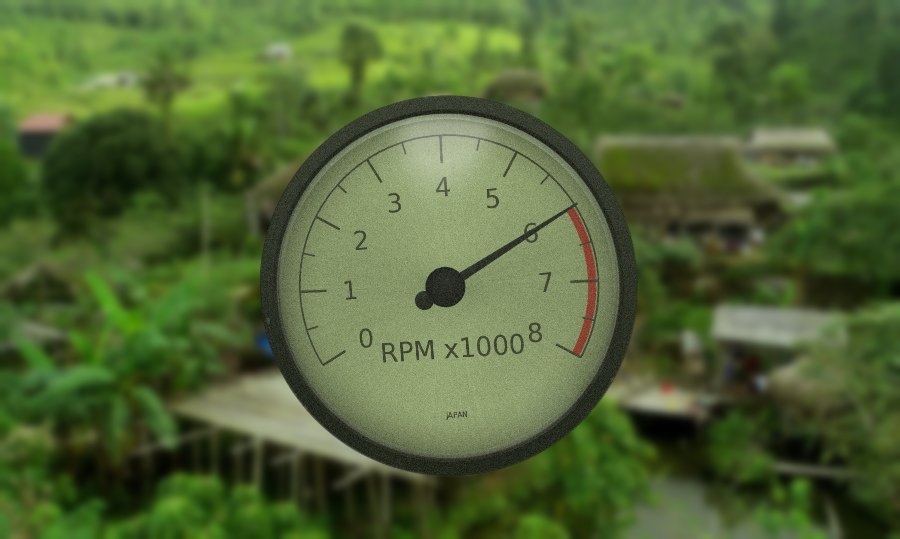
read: 6000 rpm
